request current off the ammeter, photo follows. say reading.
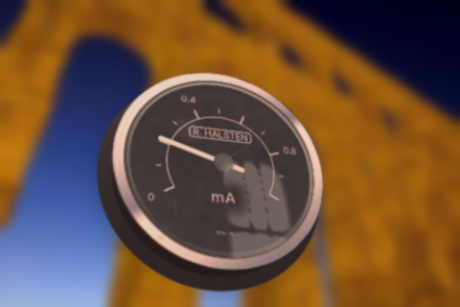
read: 0.2 mA
